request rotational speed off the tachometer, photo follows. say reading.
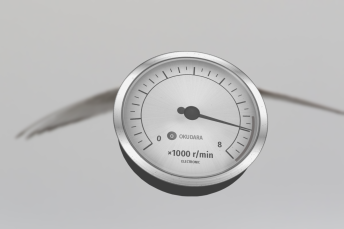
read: 7000 rpm
